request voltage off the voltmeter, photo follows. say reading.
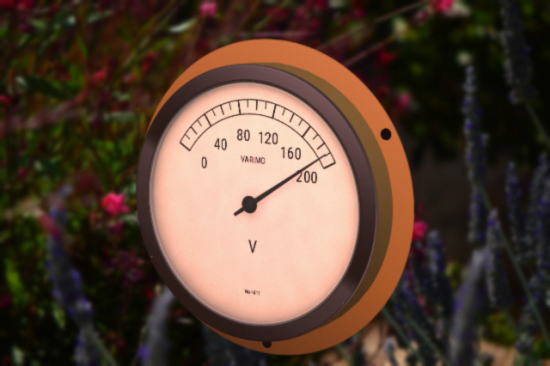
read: 190 V
